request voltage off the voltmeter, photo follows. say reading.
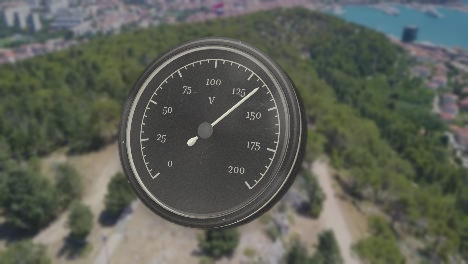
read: 135 V
